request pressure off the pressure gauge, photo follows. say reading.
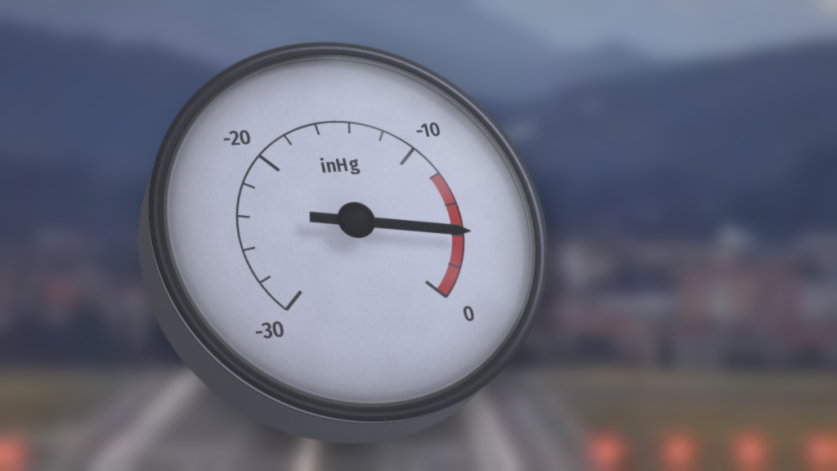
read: -4 inHg
